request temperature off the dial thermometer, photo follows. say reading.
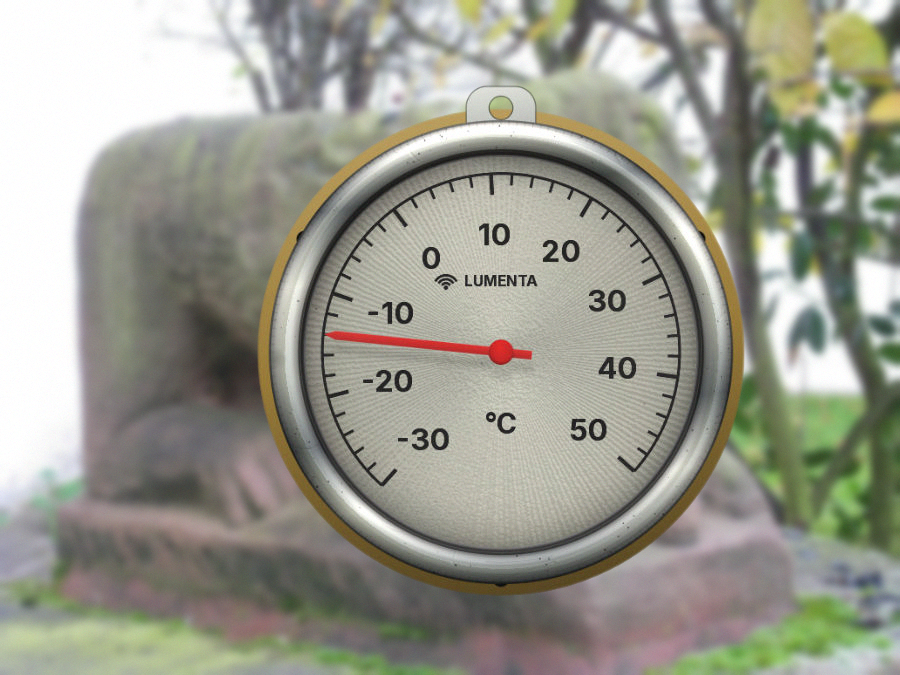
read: -14 °C
